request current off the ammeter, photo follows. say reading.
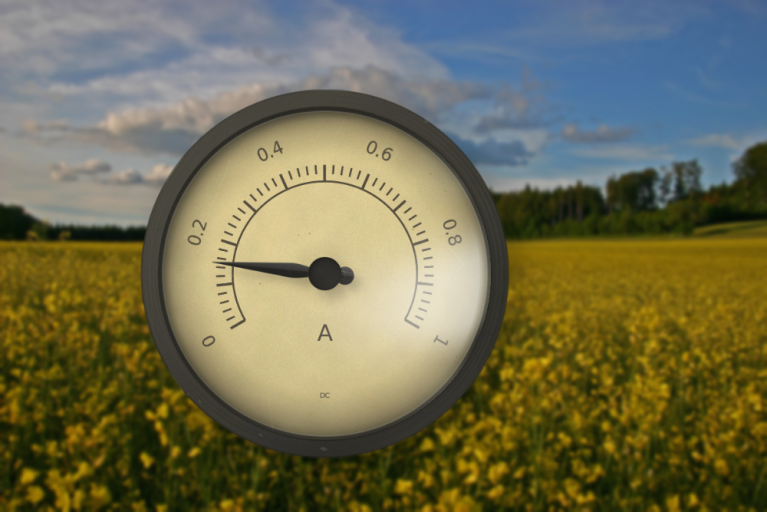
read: 0.15 A
